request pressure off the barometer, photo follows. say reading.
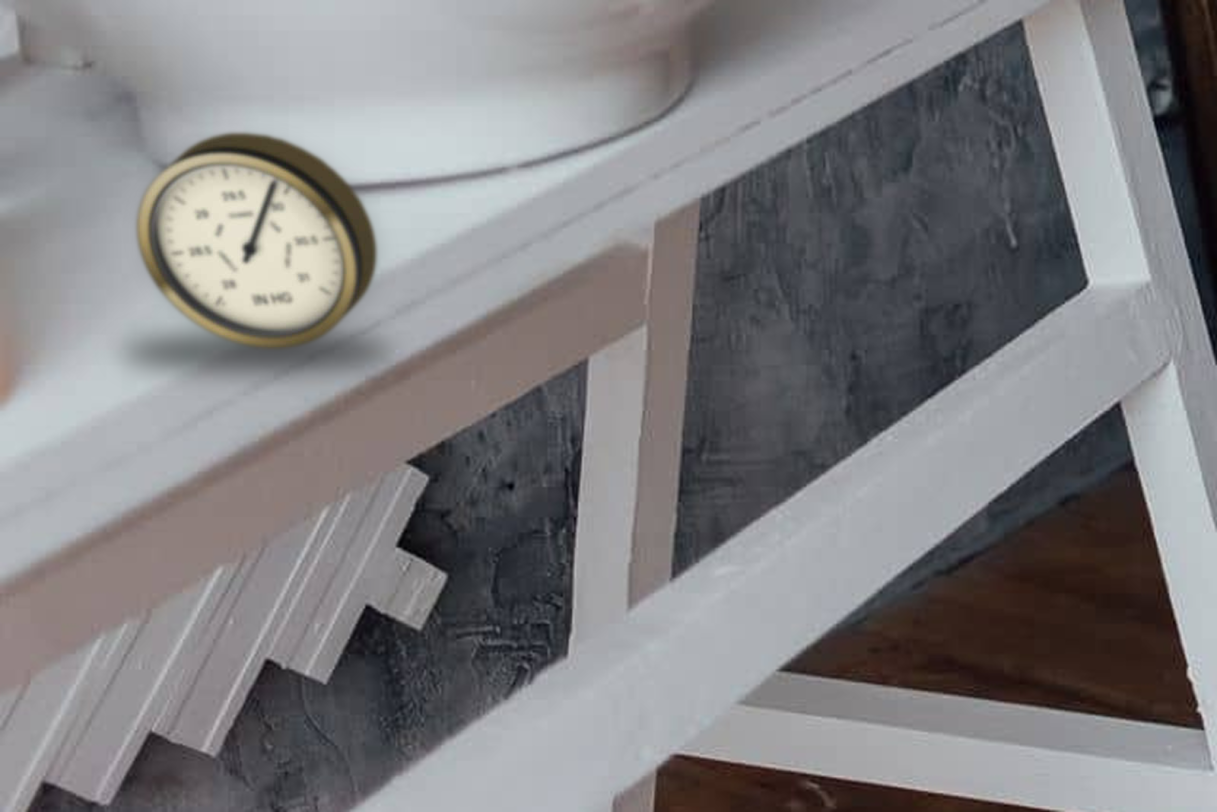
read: 29.9 inHg
